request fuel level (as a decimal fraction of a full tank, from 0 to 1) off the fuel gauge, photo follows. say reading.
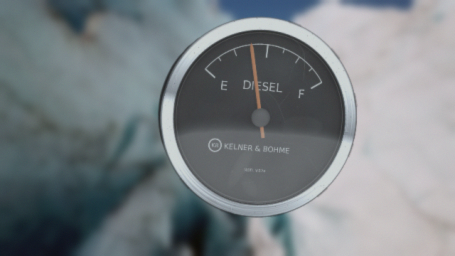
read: 0.375
